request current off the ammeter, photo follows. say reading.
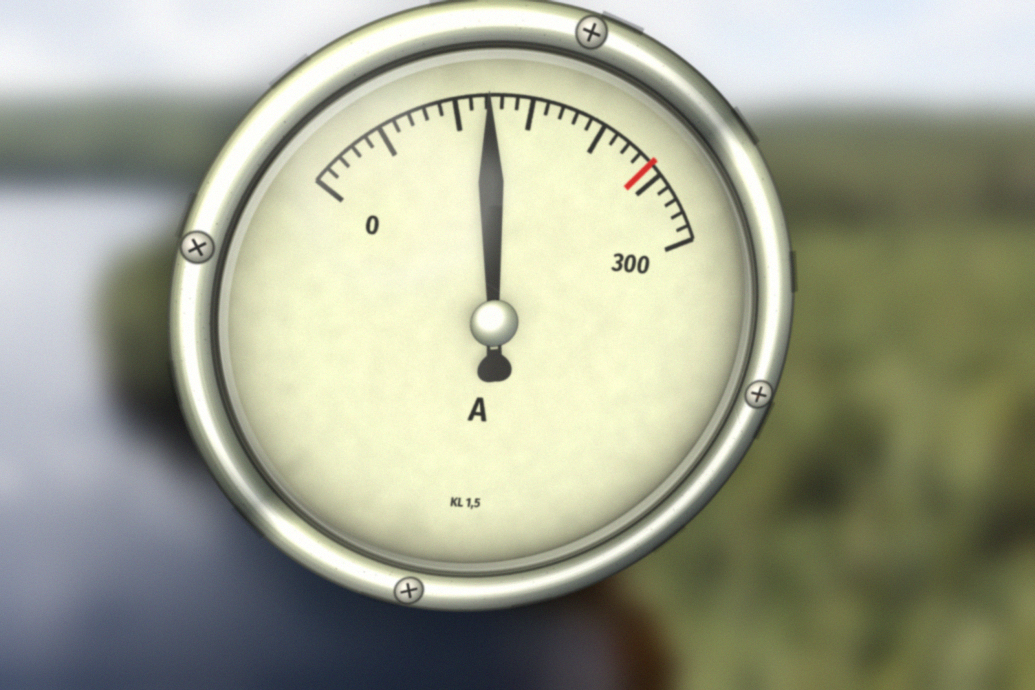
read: 120 A
